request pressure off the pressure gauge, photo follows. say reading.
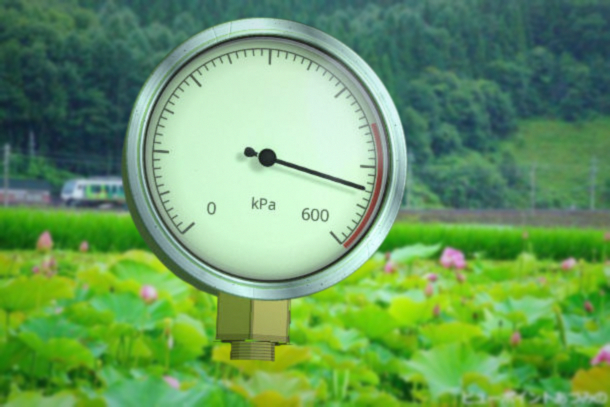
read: 530 kPa
